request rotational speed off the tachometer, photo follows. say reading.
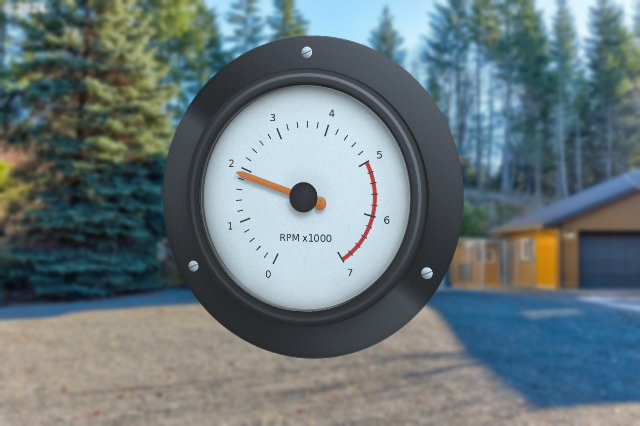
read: 1900 rpm
